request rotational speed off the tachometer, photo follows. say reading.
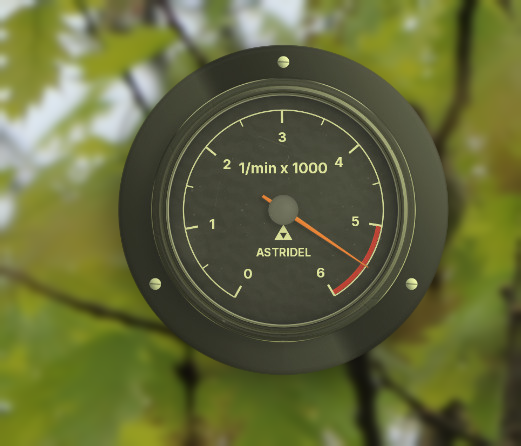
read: 5500 rpm
